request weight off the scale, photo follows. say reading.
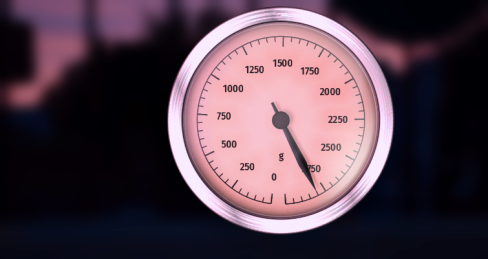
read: 2800 g
